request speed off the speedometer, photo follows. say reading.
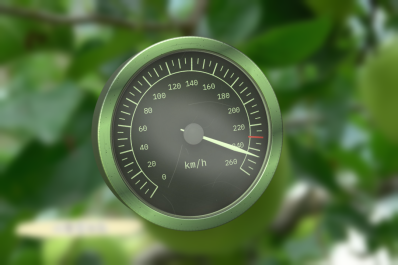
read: 245 km/h
